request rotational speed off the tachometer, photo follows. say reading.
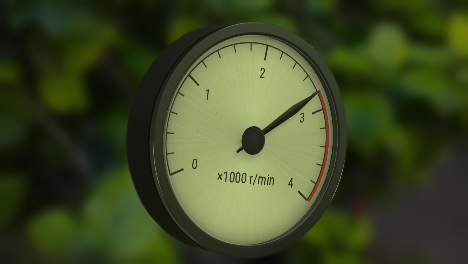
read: 2800 rpm
